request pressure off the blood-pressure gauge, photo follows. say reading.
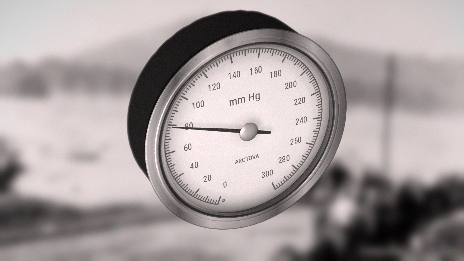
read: 80 mmHg
